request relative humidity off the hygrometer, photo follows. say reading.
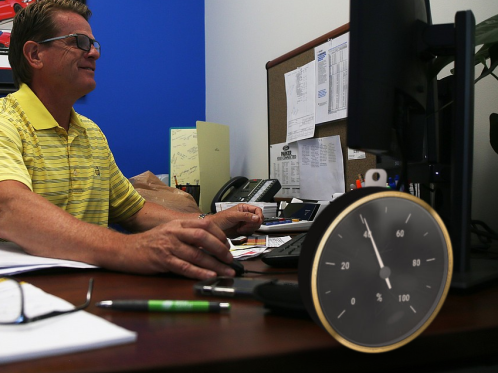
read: 40 %
